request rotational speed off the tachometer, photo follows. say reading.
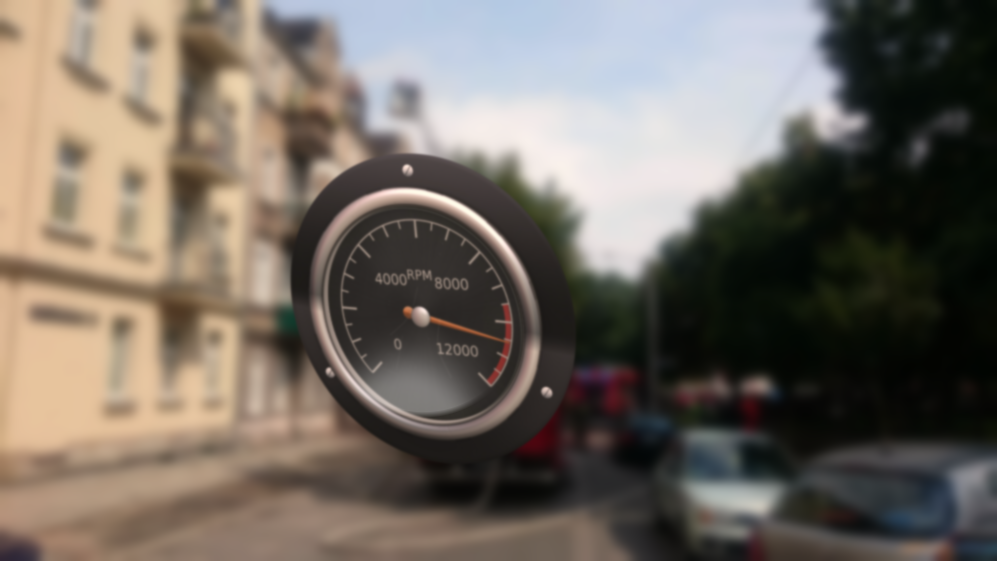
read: 10500 rpm
